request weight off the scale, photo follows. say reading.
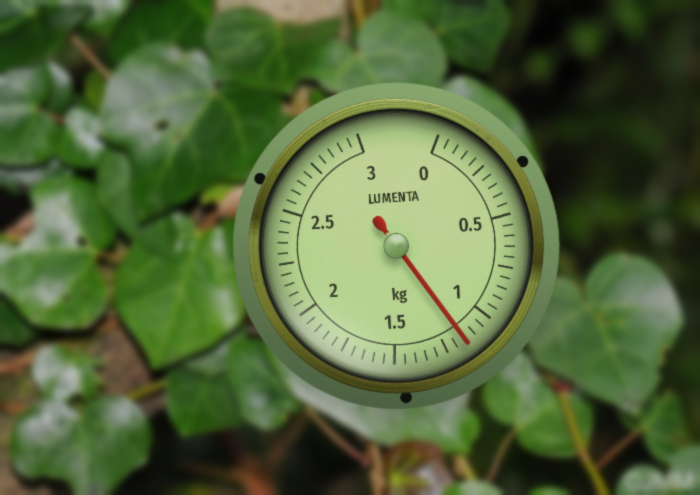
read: 1.15 kg
